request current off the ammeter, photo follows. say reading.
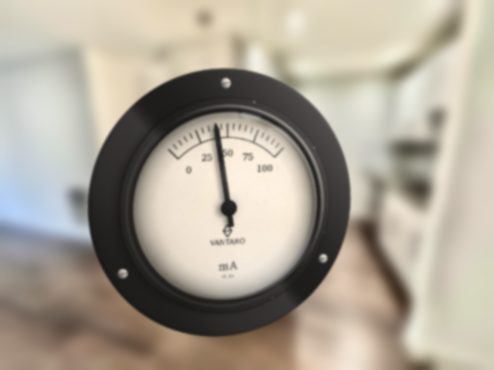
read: 40 mA
